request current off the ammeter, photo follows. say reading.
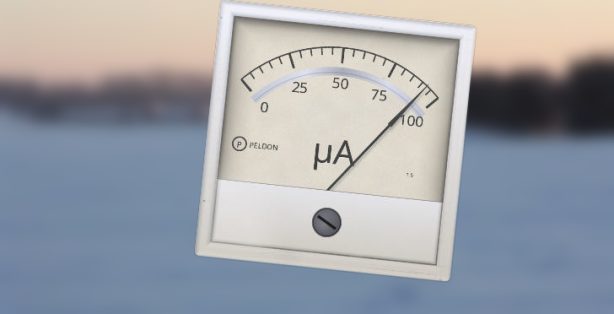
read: 92.5 µA
